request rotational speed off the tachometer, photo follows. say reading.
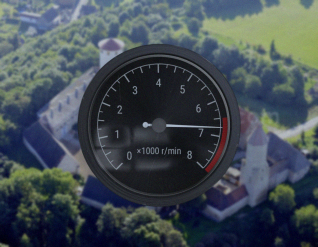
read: 6750 rpm
